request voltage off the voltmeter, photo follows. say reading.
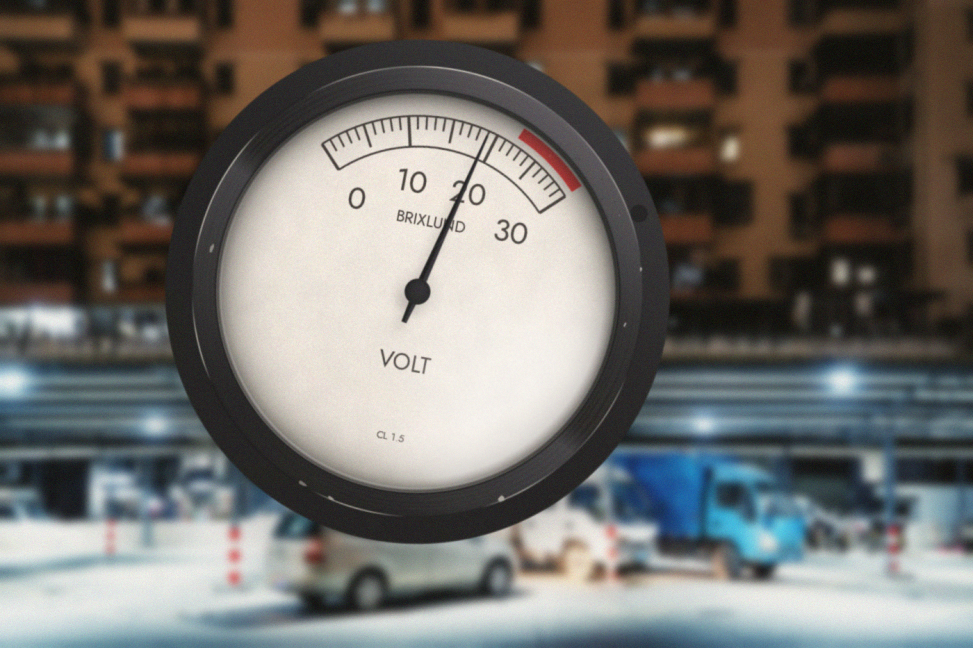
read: 19 V
